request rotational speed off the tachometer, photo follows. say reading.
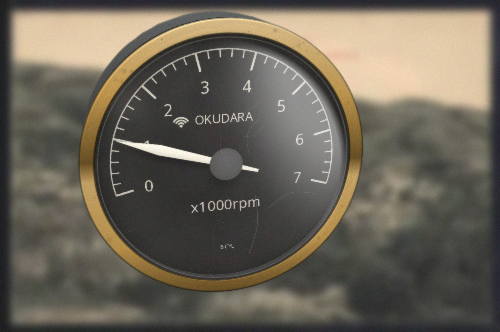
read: 1000 rpm
